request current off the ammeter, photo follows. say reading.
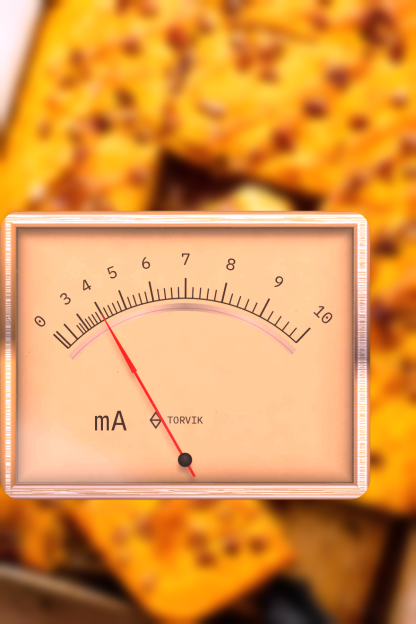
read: 4 mA
